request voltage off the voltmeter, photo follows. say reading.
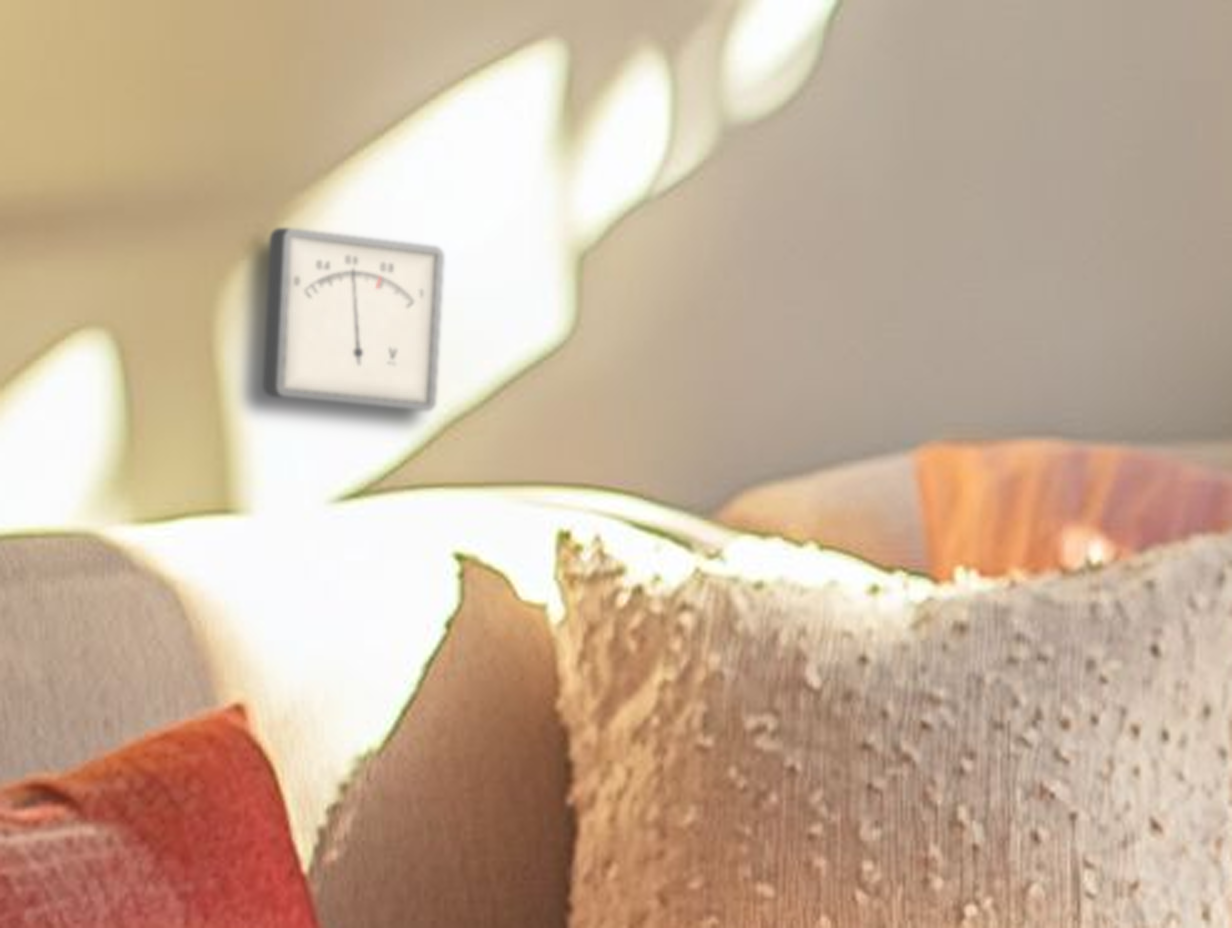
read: 0.6 V
